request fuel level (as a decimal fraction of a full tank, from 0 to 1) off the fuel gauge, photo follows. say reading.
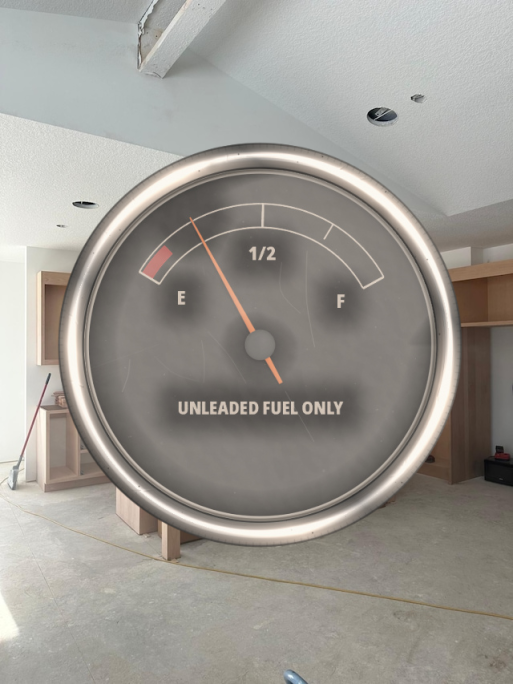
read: 0.25
